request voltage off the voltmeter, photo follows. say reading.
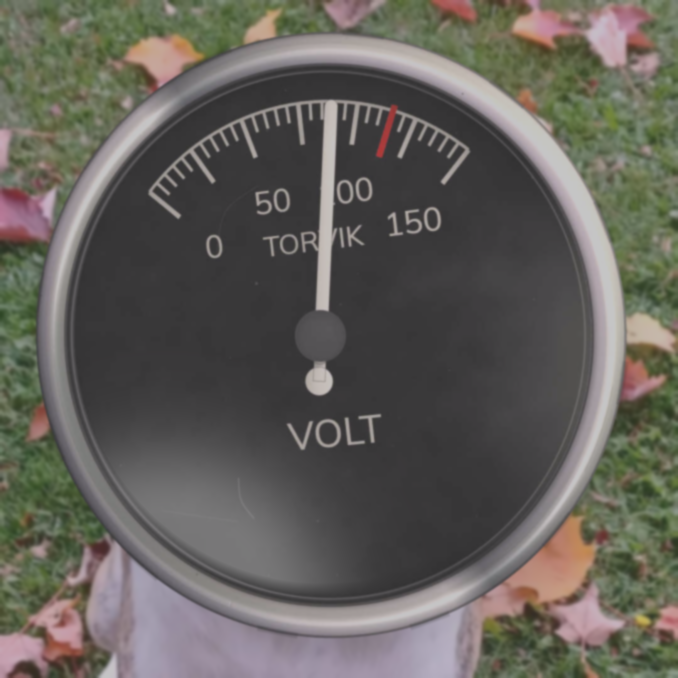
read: 90 V
